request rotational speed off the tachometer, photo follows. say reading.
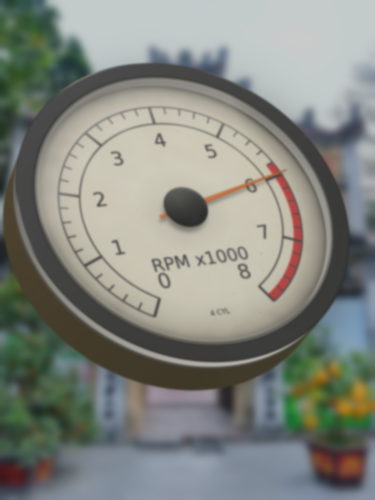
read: 6000 rpm
